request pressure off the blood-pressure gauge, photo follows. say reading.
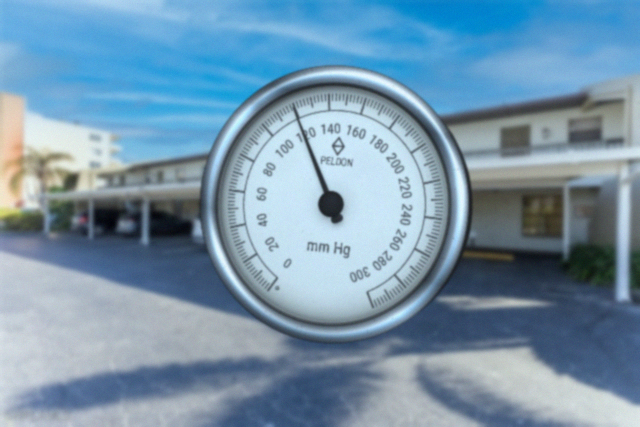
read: 120 mmHg
